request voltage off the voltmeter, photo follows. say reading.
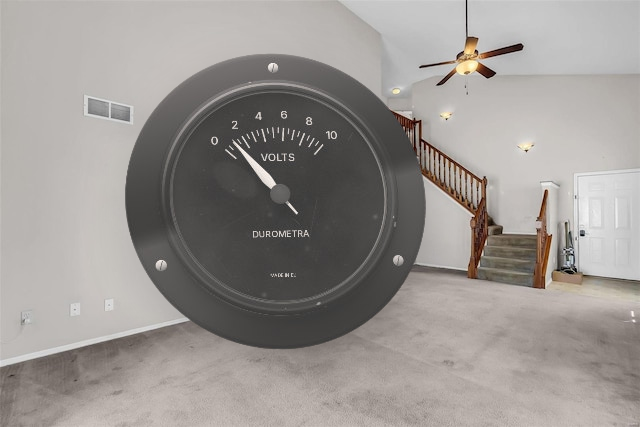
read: 1 V
